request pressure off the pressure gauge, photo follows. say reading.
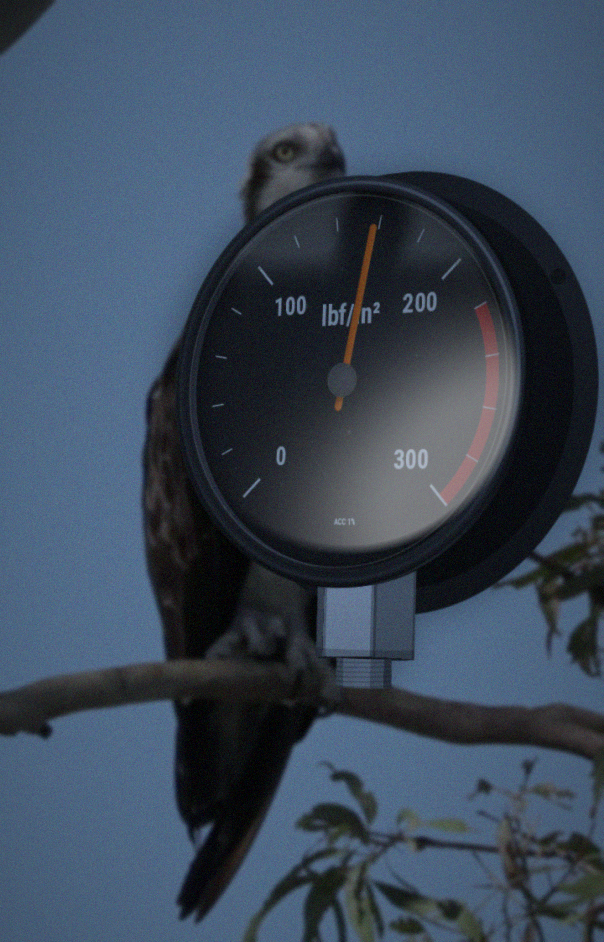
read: 160 psi
